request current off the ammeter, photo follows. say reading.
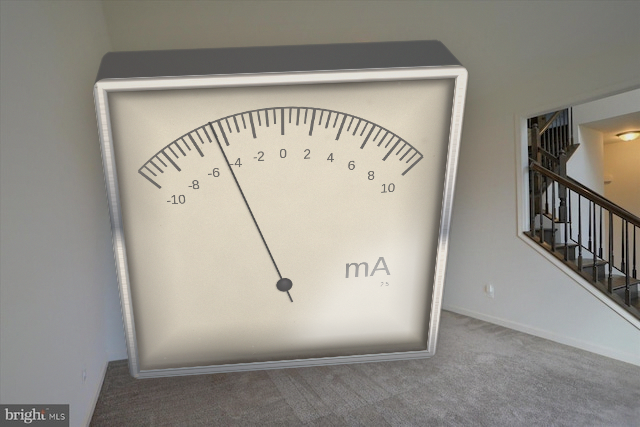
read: -4.5 mA
